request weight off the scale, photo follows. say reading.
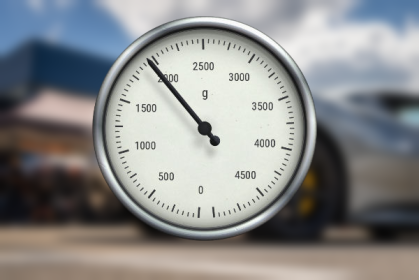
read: 1950 g
